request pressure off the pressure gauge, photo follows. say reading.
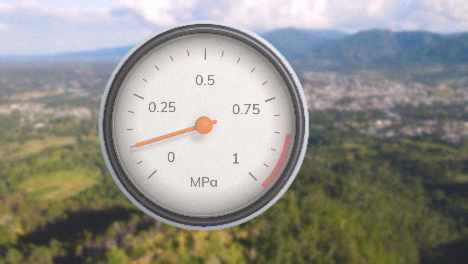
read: 0.1 MPa
